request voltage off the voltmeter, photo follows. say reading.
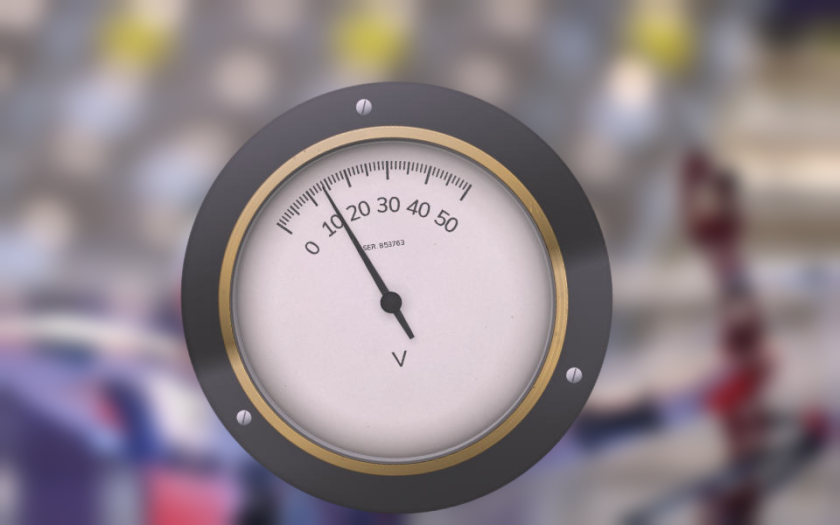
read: 14 V
